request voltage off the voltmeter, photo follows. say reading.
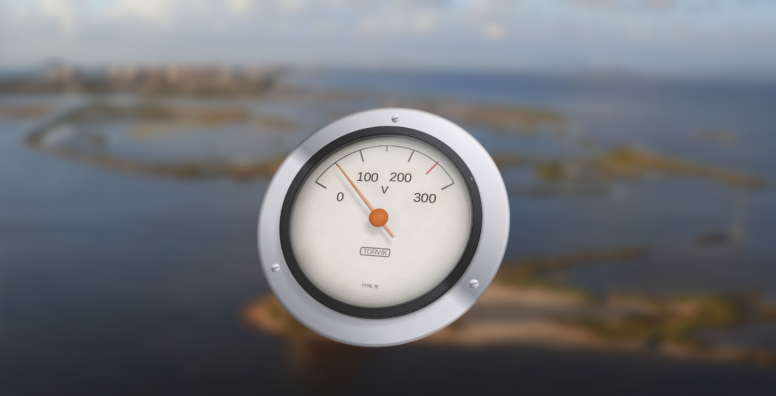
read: 50 V
